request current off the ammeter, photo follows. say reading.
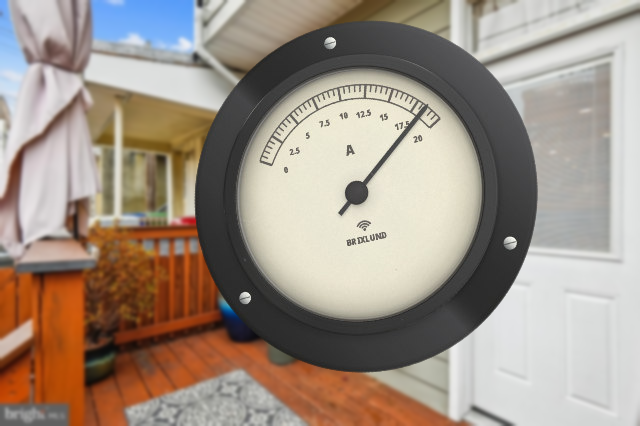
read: 18.5 A
